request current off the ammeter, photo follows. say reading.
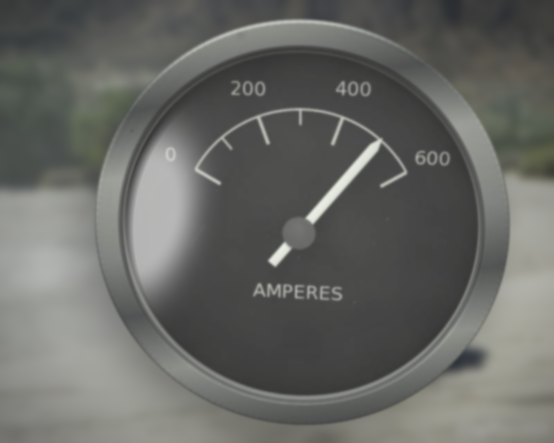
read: 500 A
